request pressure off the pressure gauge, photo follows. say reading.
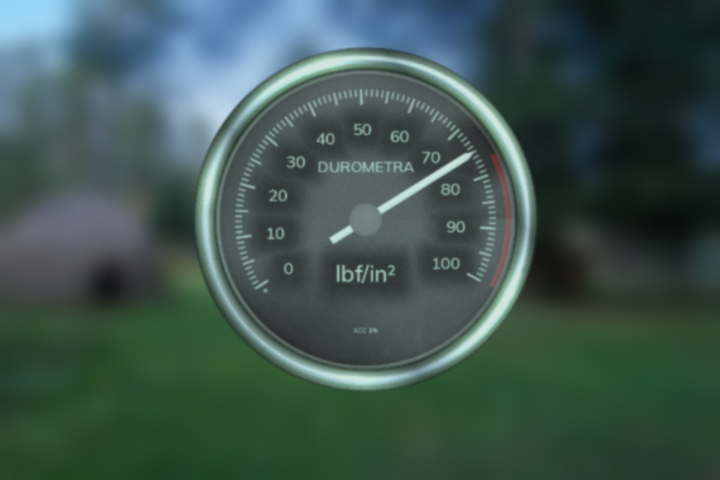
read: 75 psi
